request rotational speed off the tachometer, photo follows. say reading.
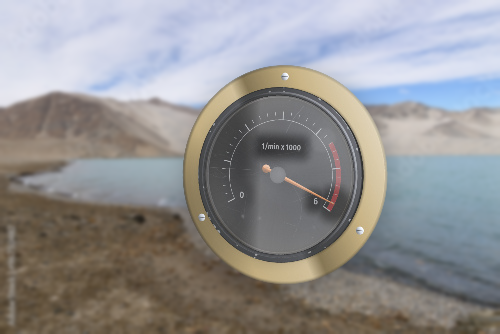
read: 5800 rpm
